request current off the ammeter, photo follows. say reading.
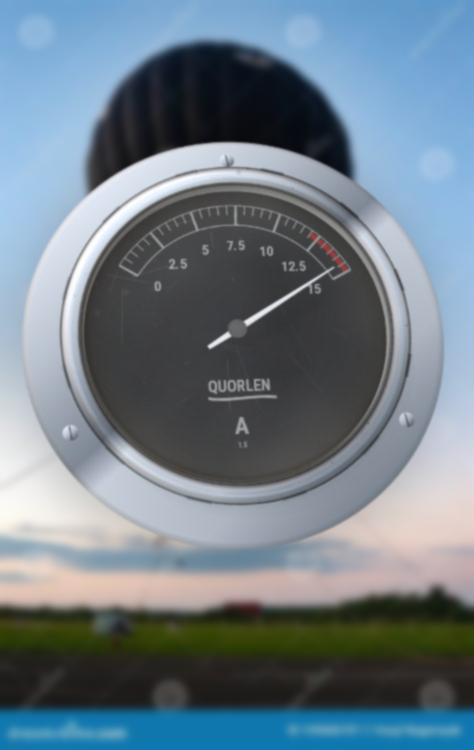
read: 14.5 A
